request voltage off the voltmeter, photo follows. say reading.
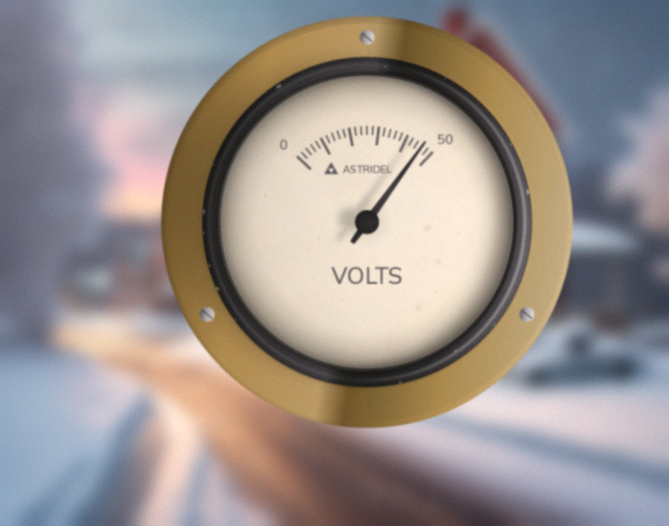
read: 46 V
